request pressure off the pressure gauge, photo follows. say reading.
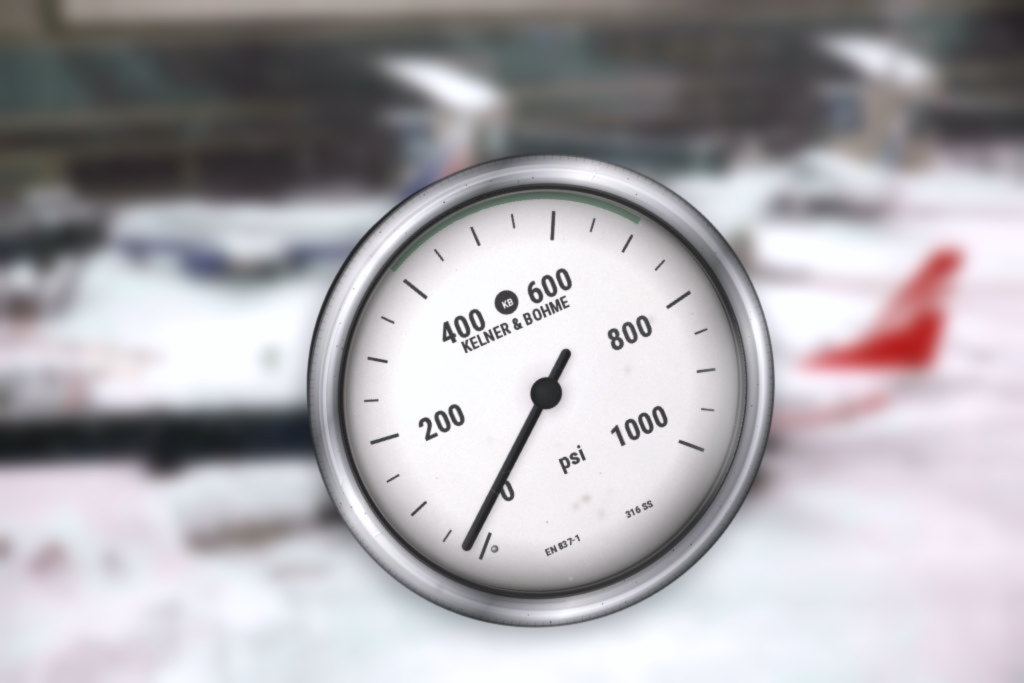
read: 25 psi
